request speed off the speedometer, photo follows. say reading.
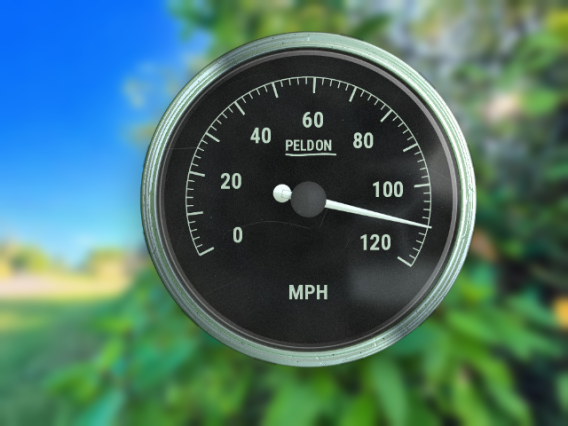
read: 110 mph
